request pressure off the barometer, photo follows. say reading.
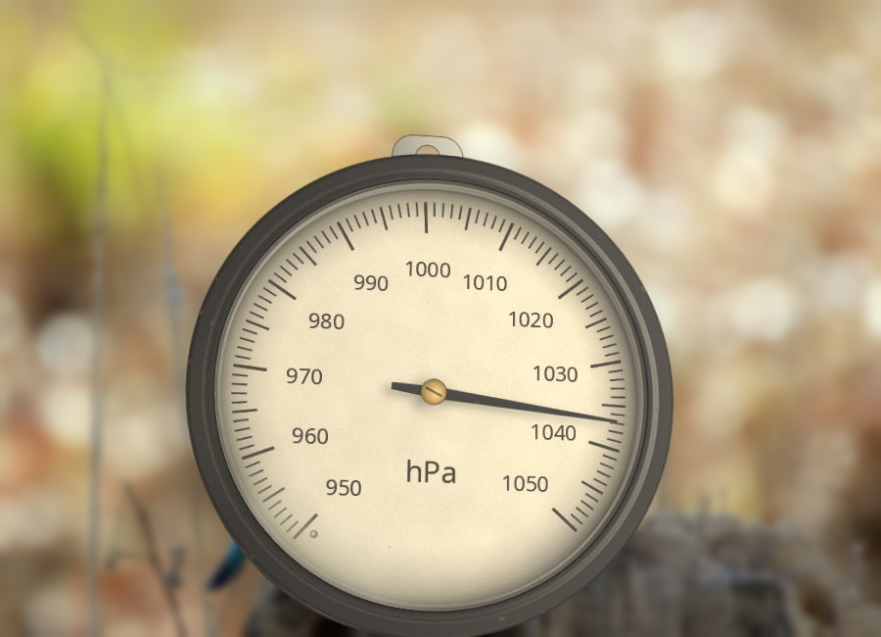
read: 1037 hPa
